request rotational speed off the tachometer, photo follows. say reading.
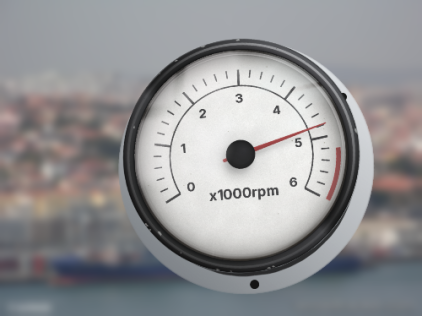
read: 4800 rpm
